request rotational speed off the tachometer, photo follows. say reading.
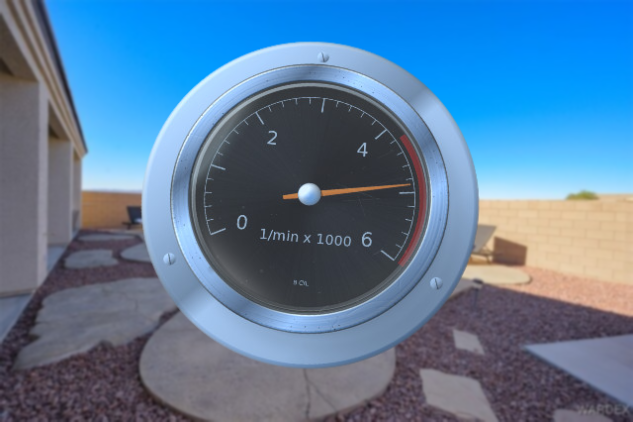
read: 4900 rpm
